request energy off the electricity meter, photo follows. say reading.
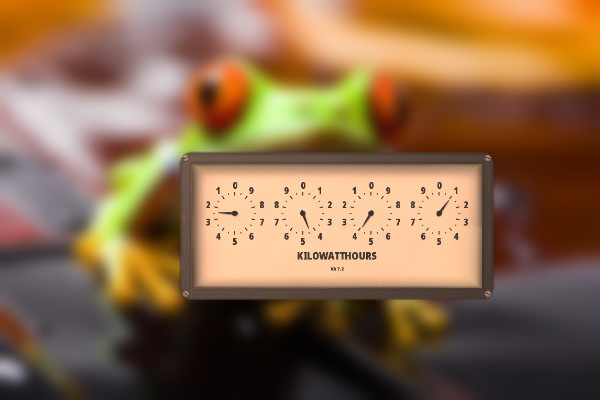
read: 2441 kWh
